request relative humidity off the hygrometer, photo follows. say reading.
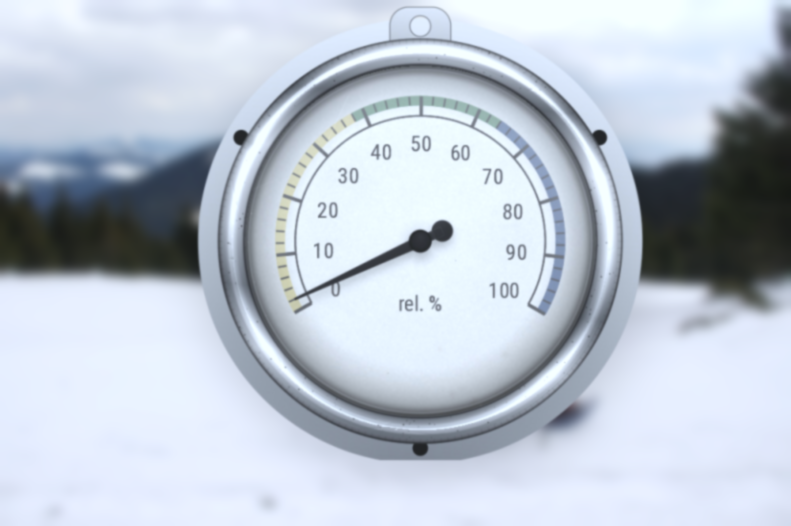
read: 2 %
